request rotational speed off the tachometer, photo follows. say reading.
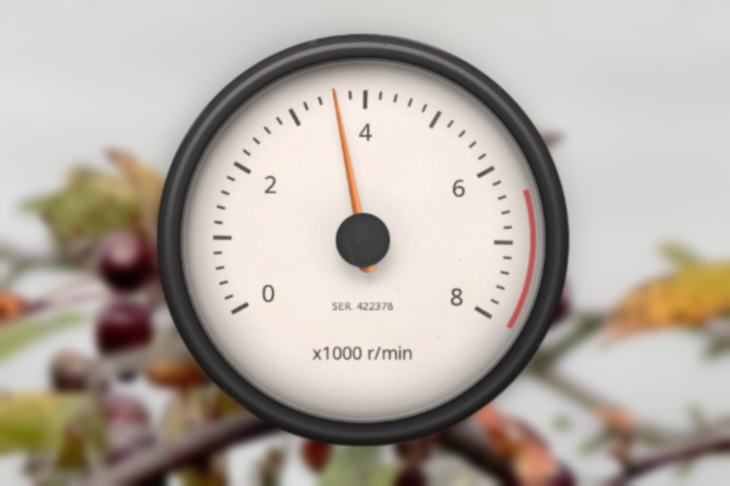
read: 3600 rpm
